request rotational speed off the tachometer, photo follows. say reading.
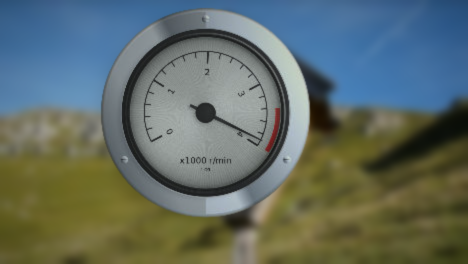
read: 3900 rpm
